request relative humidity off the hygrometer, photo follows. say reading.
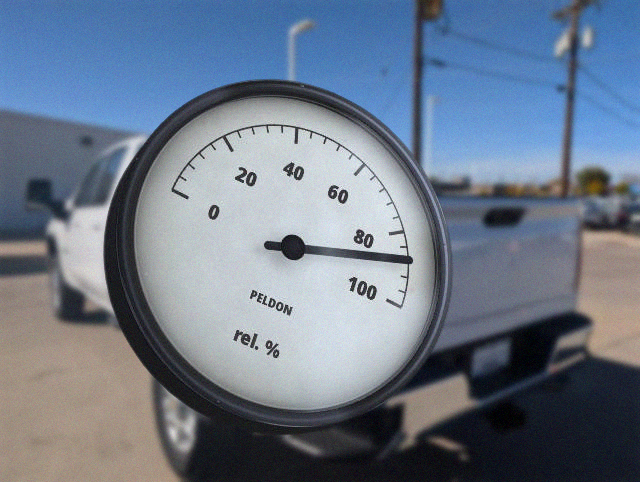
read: 88 %
